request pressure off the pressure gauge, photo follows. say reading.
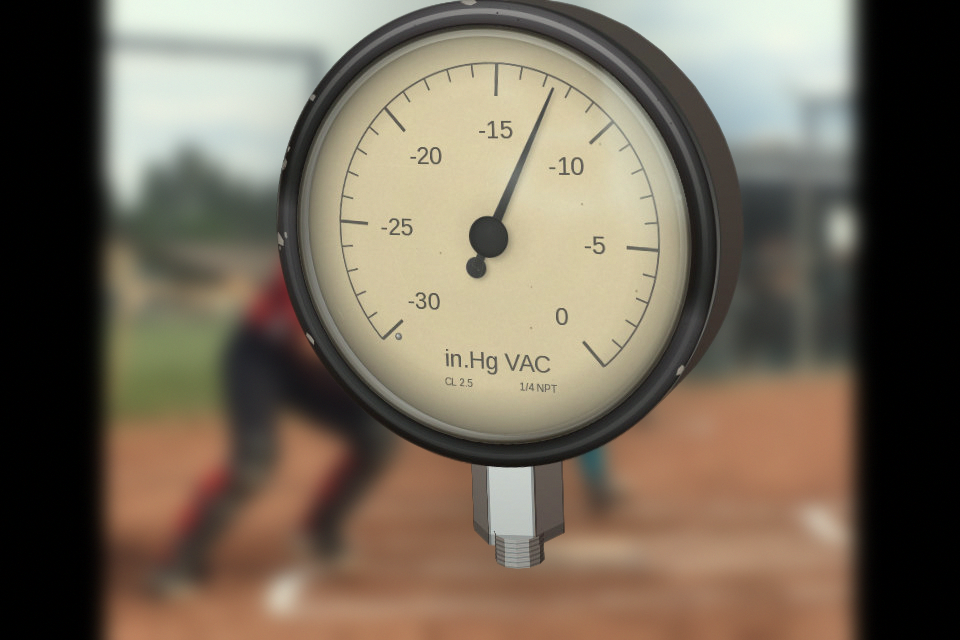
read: -12.5 inHg
